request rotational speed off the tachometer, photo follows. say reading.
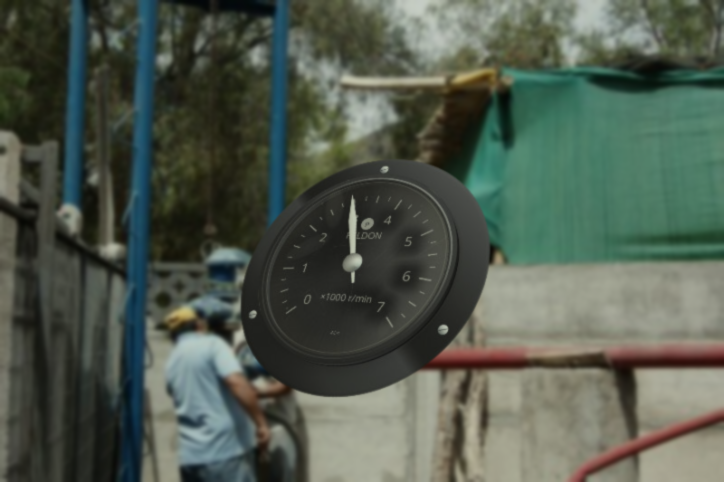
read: 3000 rpm
